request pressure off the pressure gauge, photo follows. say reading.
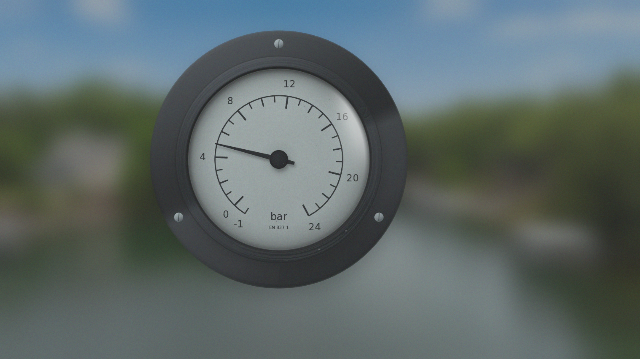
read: 5 bar
